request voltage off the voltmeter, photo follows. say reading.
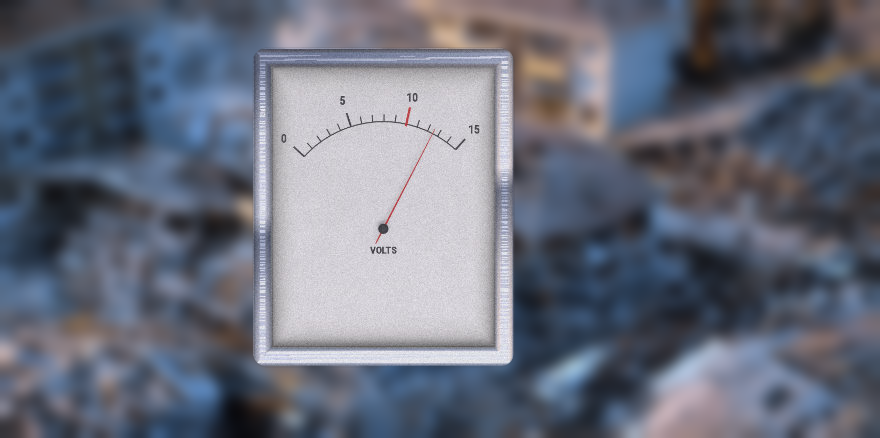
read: 12.5 V
